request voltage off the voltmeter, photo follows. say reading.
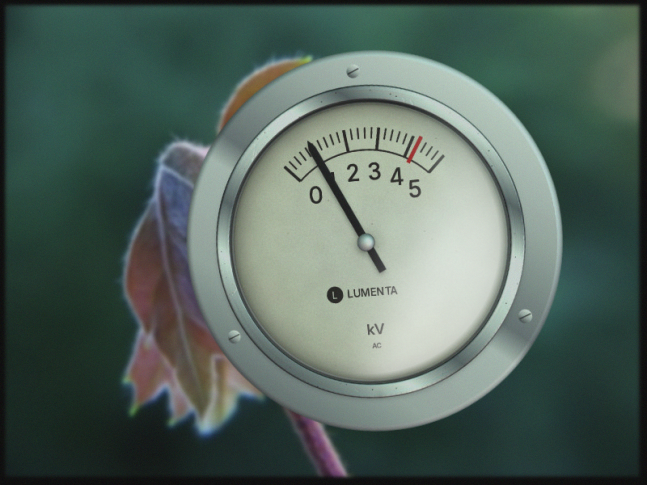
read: 1 kV
